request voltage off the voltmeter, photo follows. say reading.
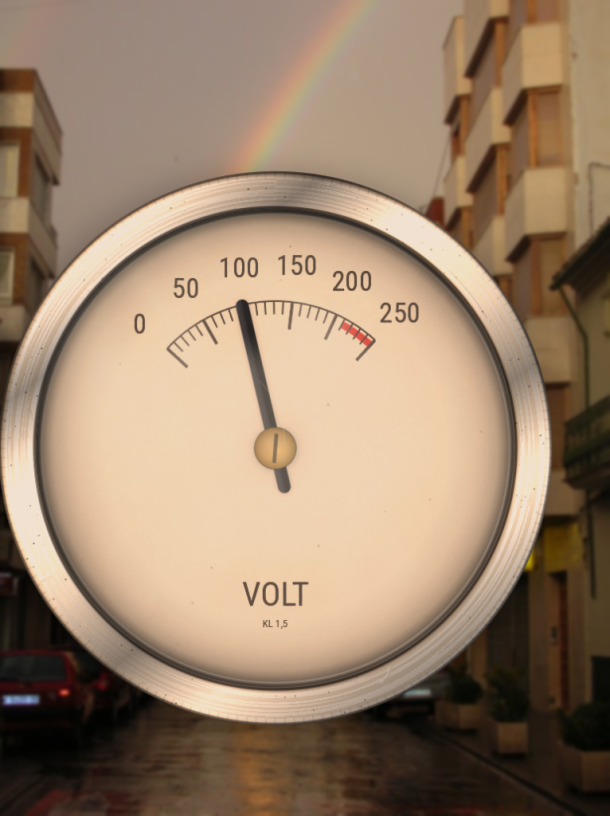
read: 95 V
